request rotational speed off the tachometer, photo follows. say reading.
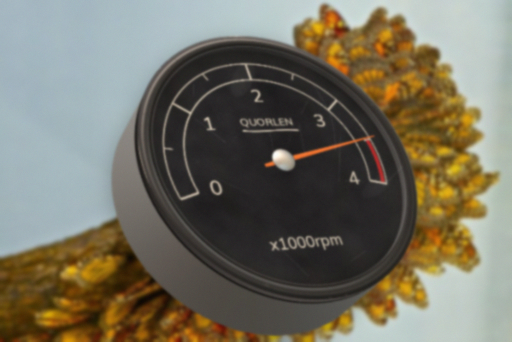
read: 3500 rpm
